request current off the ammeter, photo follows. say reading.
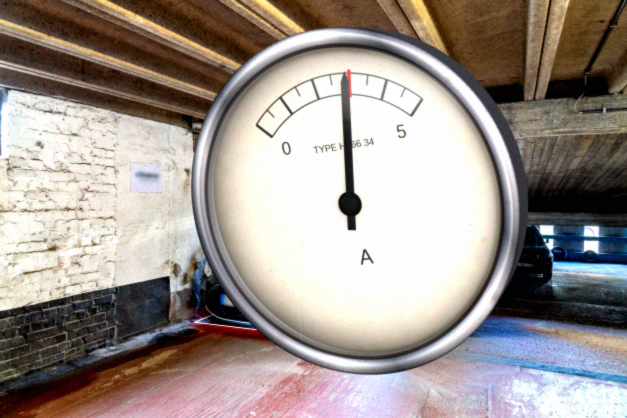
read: 3 A
